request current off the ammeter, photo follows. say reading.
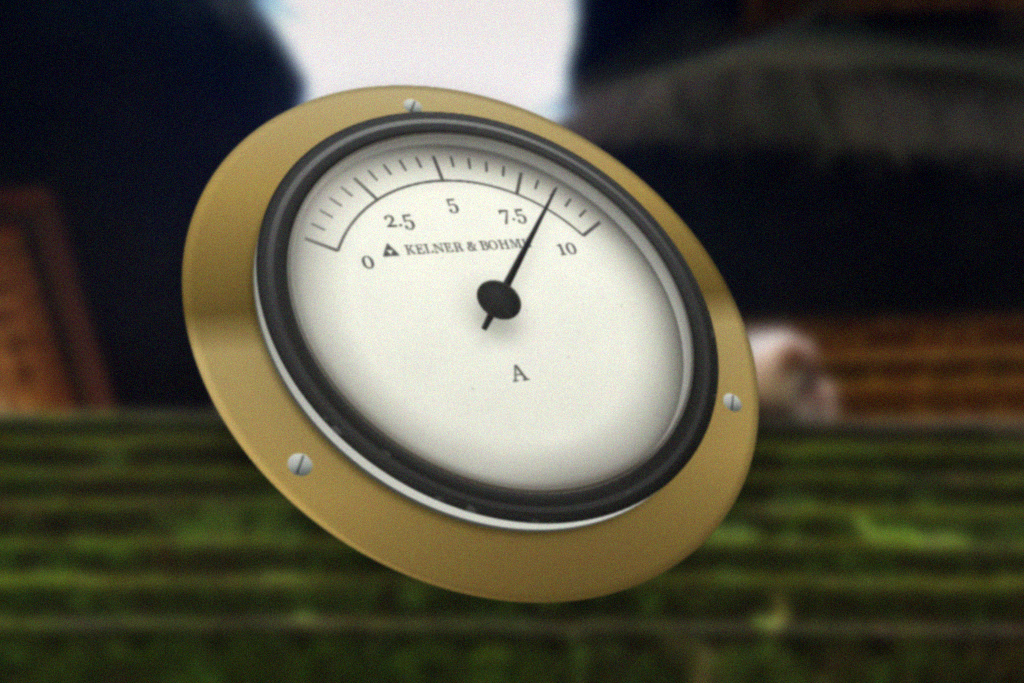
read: 8.5 A
